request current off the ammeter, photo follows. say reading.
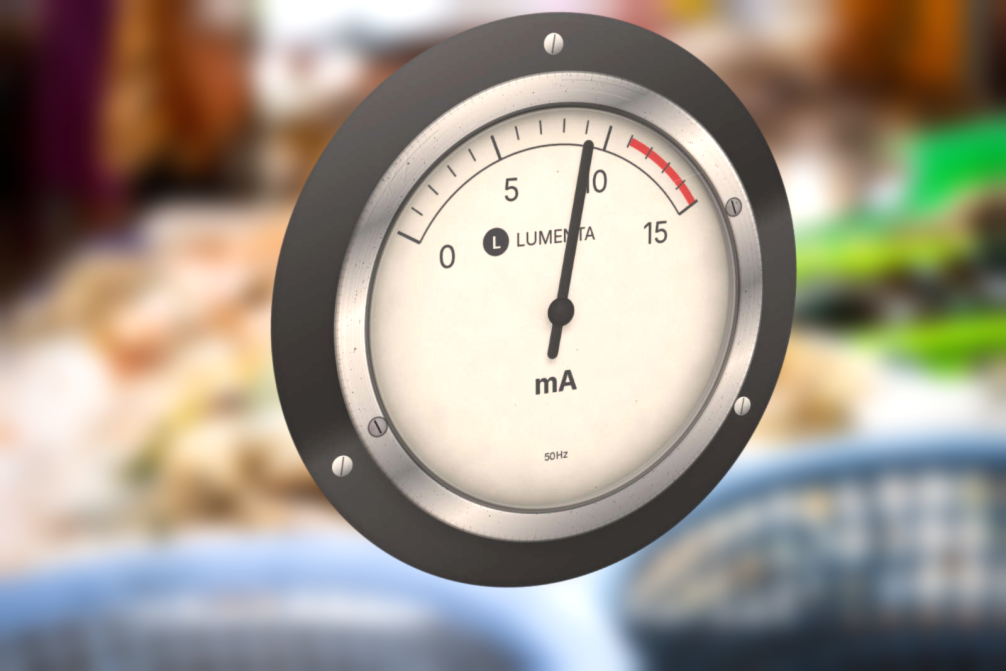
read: 9 mA
